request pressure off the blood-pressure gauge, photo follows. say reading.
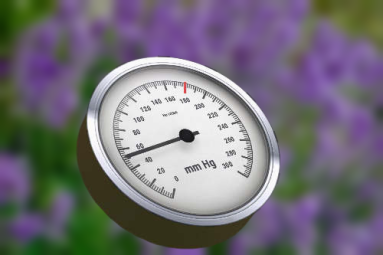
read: 50 mmHg
